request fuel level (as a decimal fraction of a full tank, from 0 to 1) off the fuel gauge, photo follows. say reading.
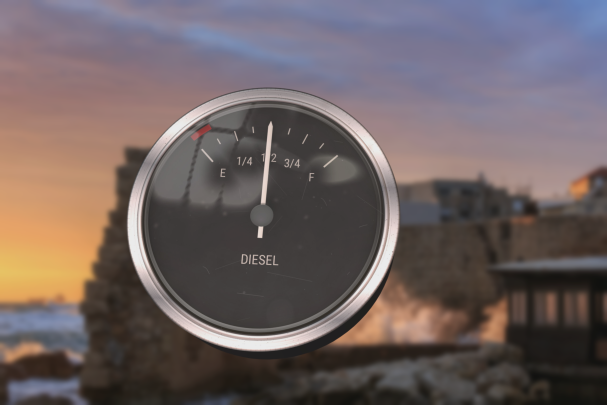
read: 0.5
